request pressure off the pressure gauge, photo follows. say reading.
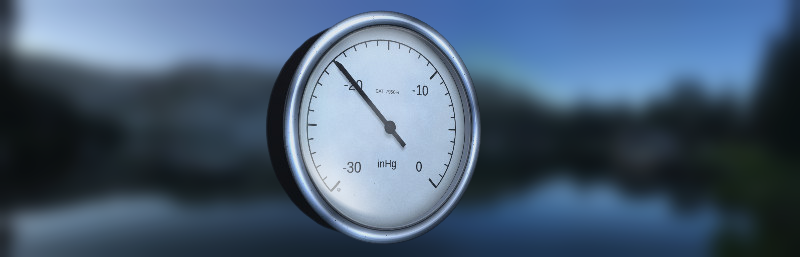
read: -20 inHg
